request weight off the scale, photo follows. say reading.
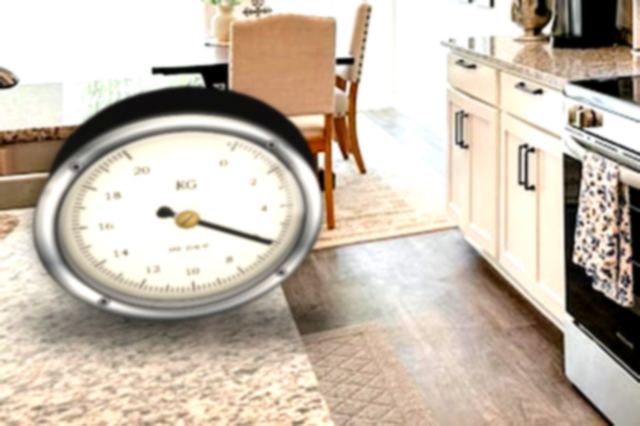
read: 6 kg
